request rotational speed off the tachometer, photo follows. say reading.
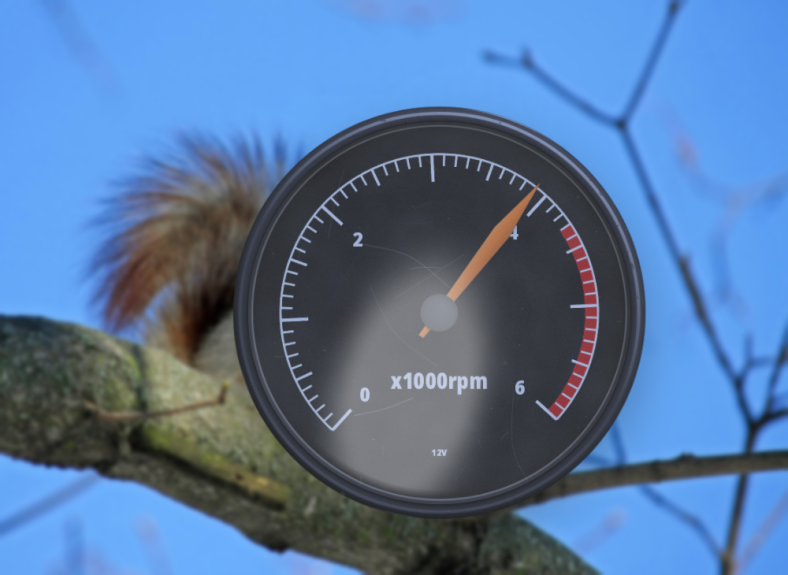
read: 3900 rpm
